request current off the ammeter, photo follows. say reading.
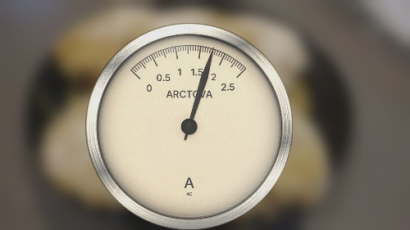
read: 1.75 A
